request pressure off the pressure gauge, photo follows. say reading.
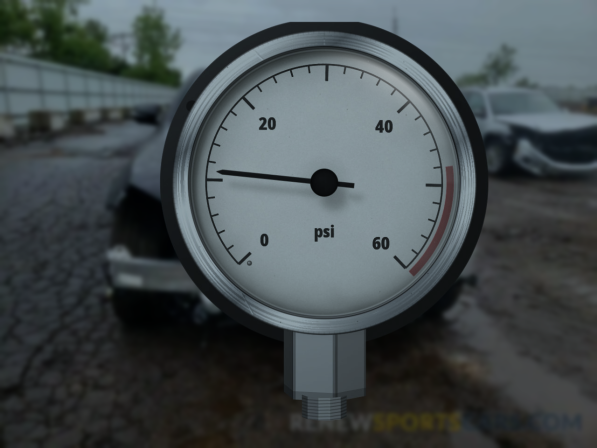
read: 11 psi
